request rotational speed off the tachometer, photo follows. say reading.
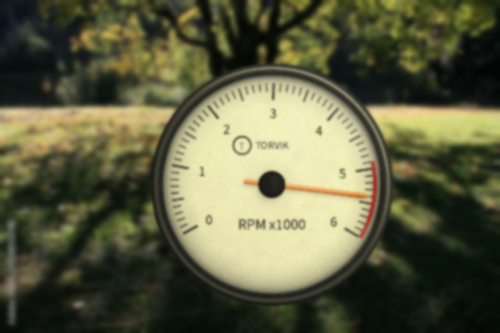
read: 5400 rpm
